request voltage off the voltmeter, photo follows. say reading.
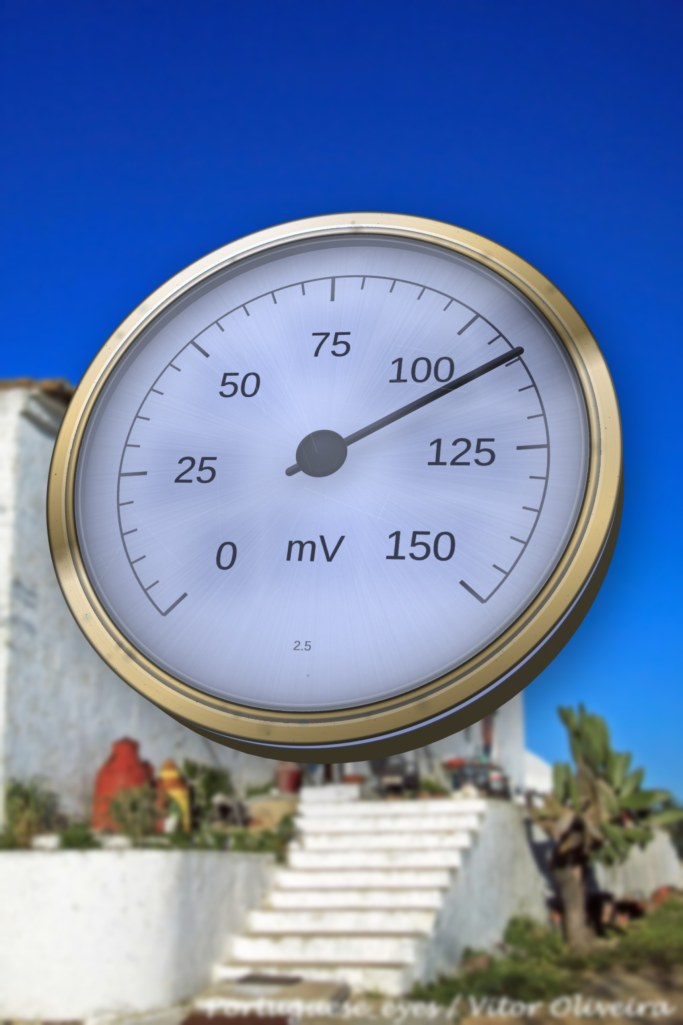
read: 110 mV
